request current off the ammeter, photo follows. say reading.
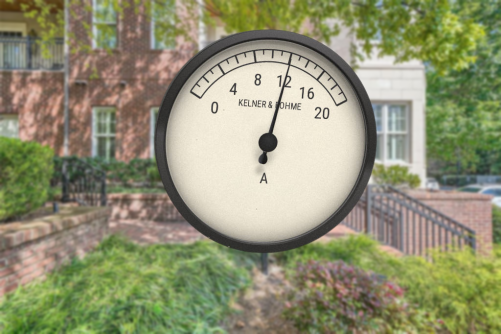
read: 12 A
